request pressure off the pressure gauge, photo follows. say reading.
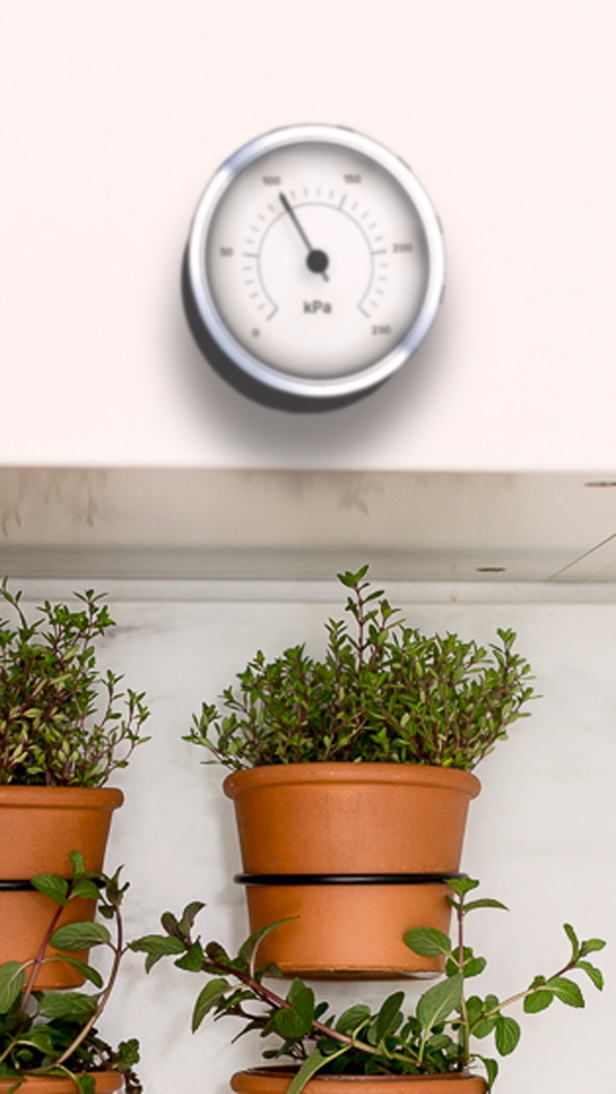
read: 100 kPa
